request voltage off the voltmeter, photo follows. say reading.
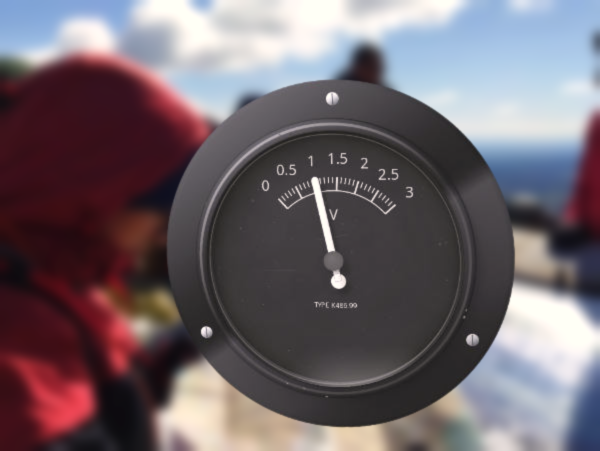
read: 1 V
